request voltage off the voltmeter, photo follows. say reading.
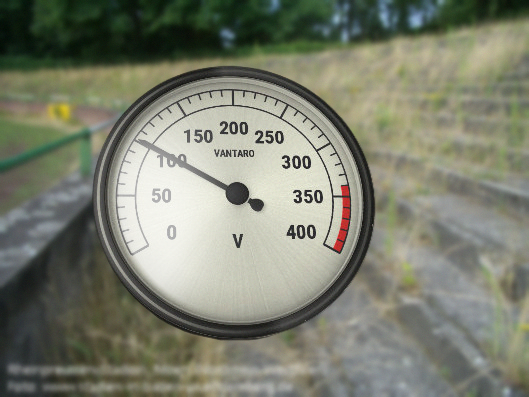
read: 100 V
